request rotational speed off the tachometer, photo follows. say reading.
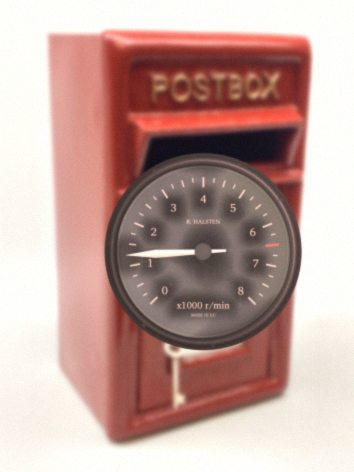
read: 1250 rpm
